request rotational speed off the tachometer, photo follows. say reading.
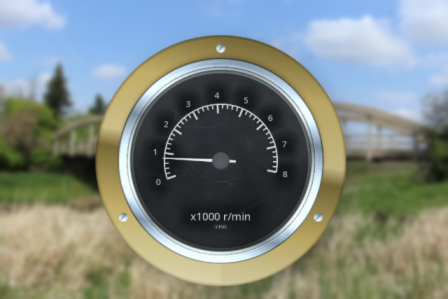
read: 800 rpm
